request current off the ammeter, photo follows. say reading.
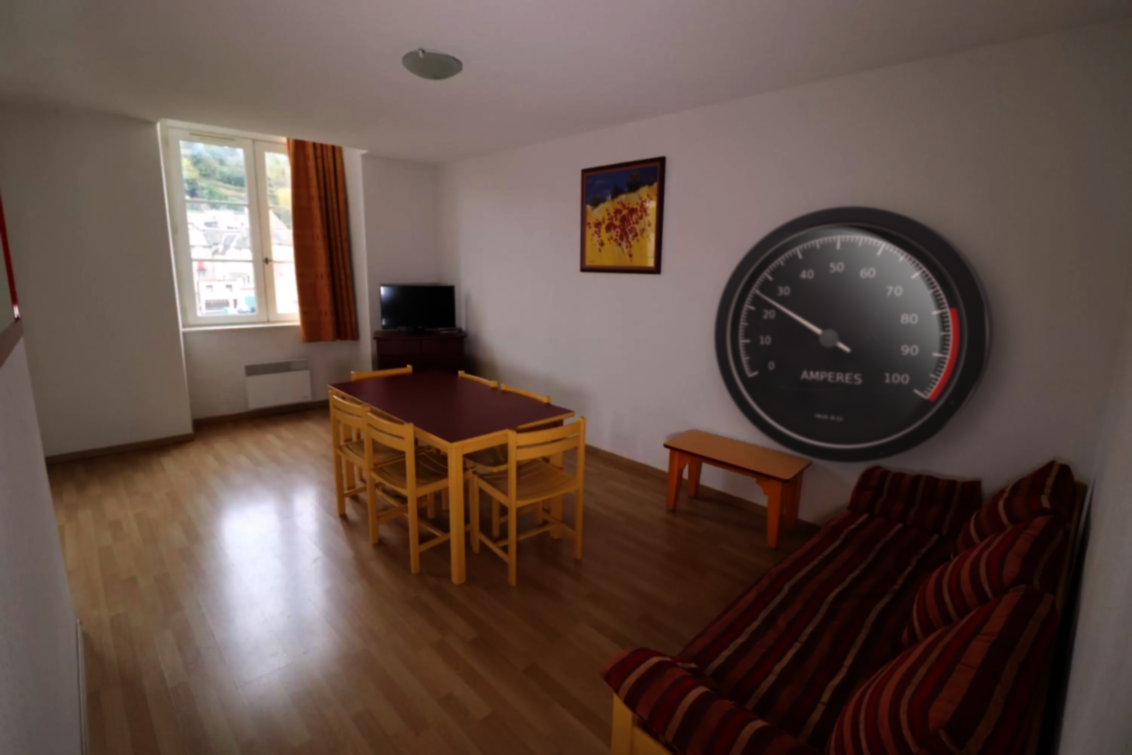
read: 25 A
